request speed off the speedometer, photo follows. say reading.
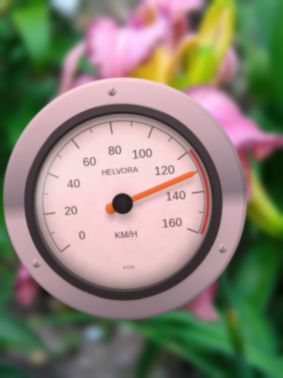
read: 130 km/h
